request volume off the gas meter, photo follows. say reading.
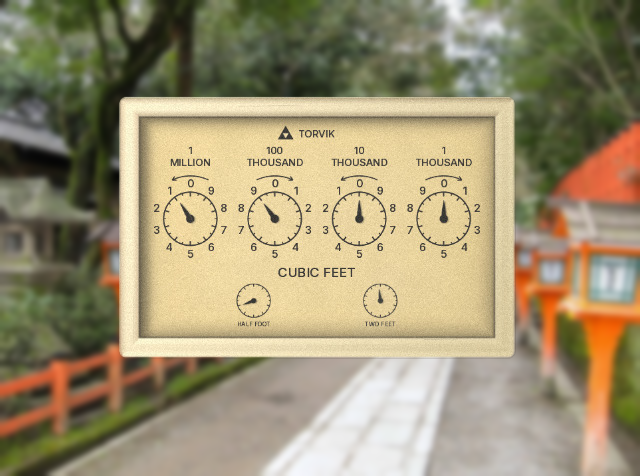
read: 90000 ft³
